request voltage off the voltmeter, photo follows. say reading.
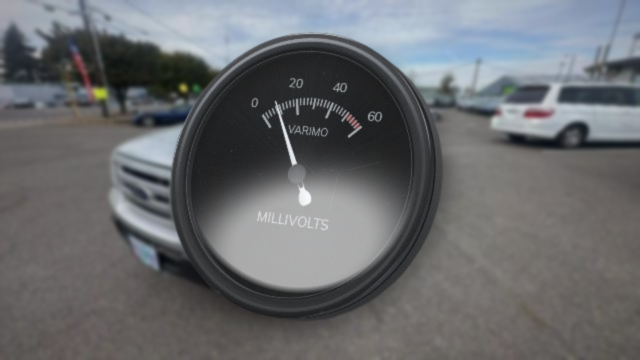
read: 10 mV
